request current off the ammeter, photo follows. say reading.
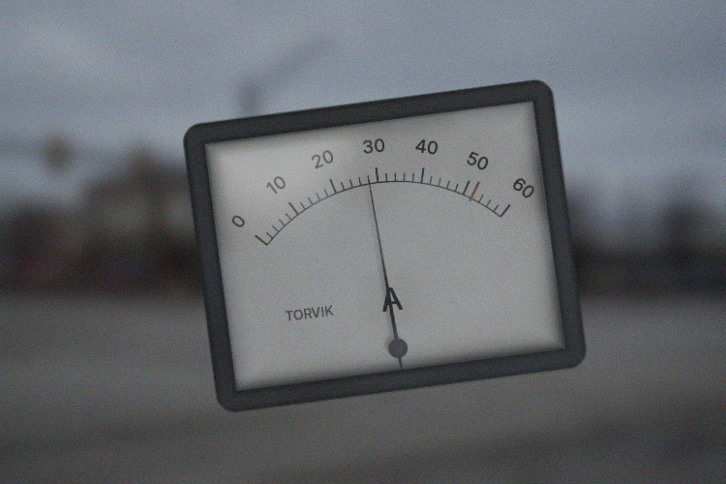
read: 28 A
